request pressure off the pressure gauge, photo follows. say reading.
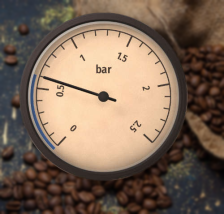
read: 0.6 bar
